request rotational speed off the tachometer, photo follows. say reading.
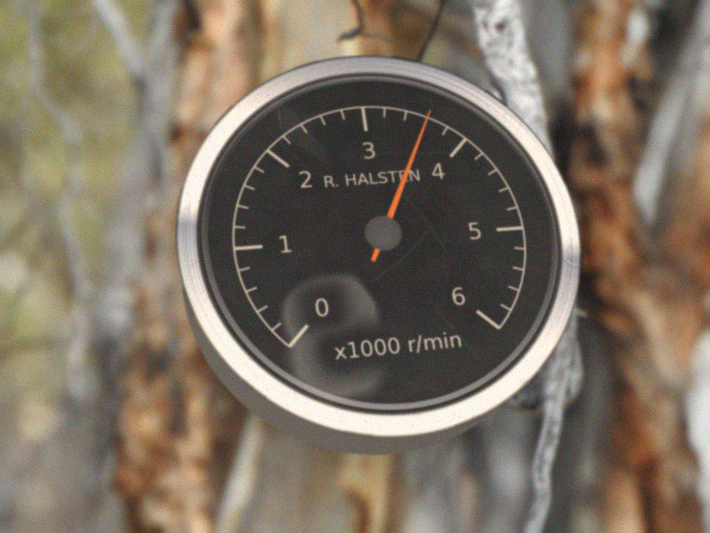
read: 3600 rpm
